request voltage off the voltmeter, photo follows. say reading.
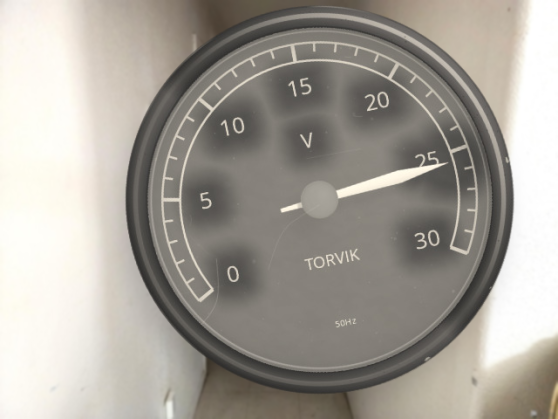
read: 25.5 V
